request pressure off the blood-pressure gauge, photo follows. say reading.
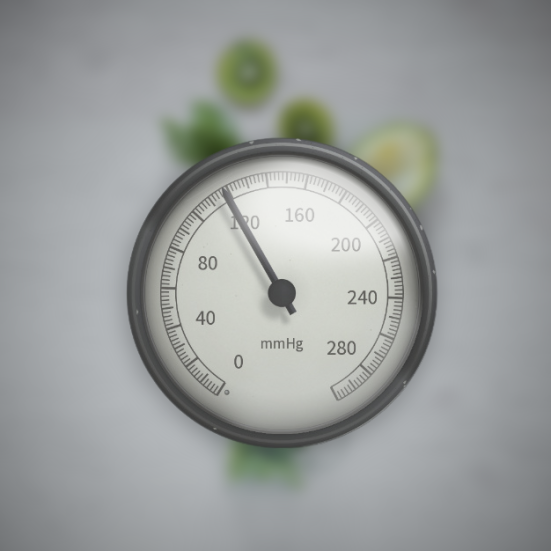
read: 118 mmHg
